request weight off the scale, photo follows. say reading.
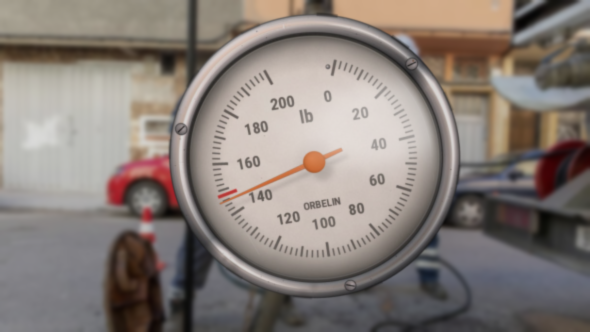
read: 146 lb
